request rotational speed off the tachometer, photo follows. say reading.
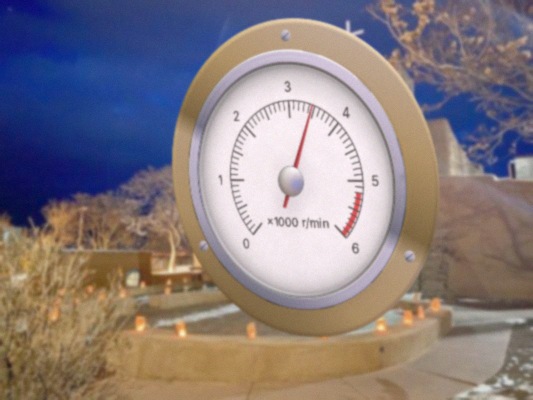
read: 3500 rpm
